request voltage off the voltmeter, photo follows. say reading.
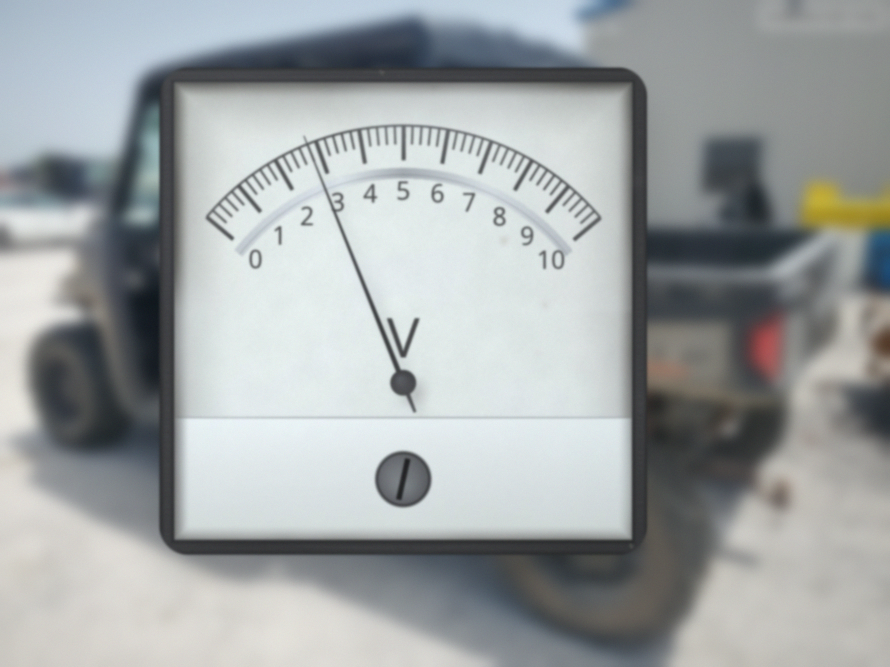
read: 2.8 V
